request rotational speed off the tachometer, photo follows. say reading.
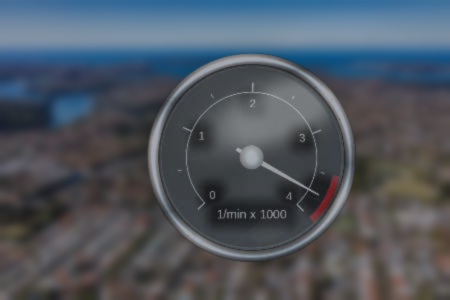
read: 3750 rpm
